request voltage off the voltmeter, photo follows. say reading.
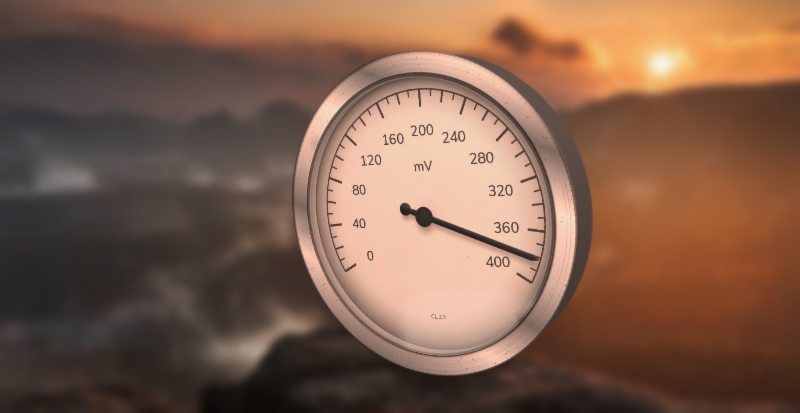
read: 380 mV
